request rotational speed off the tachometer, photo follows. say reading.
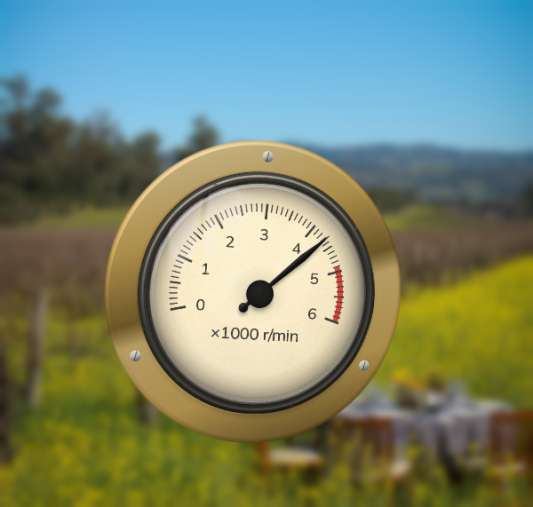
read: 4300 rpm
